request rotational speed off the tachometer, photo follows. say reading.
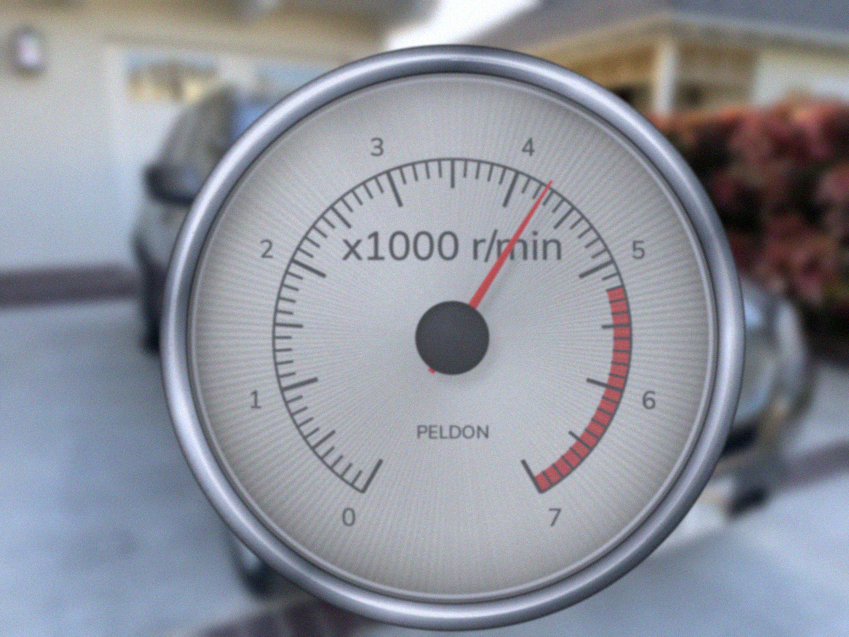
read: 4250 rpm
